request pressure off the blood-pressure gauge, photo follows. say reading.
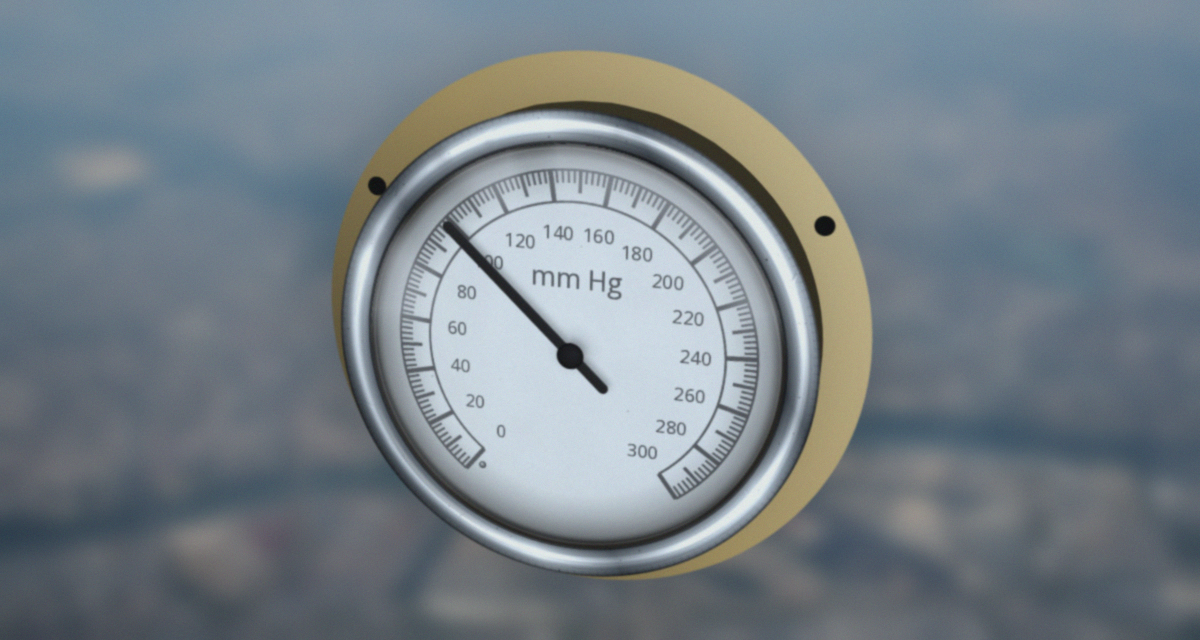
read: 100 mmHg
